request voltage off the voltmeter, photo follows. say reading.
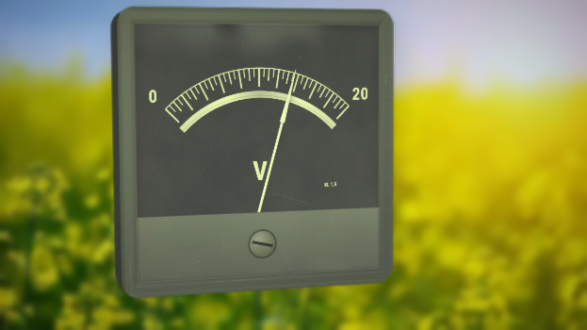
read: 13.5 V
